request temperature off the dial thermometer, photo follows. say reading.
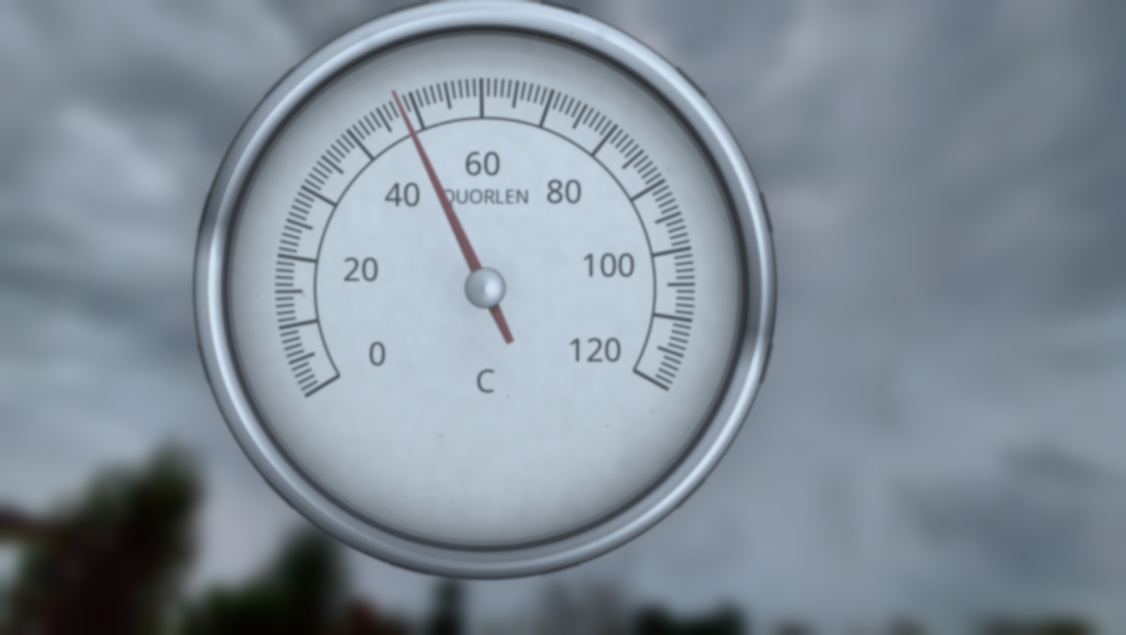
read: 48 °C
